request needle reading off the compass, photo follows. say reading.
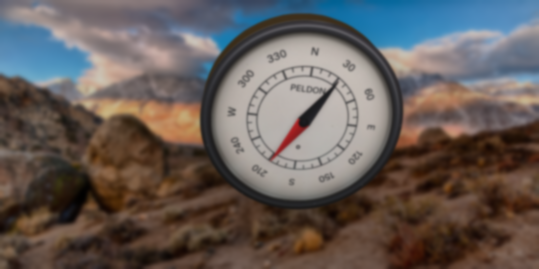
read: 210 °
